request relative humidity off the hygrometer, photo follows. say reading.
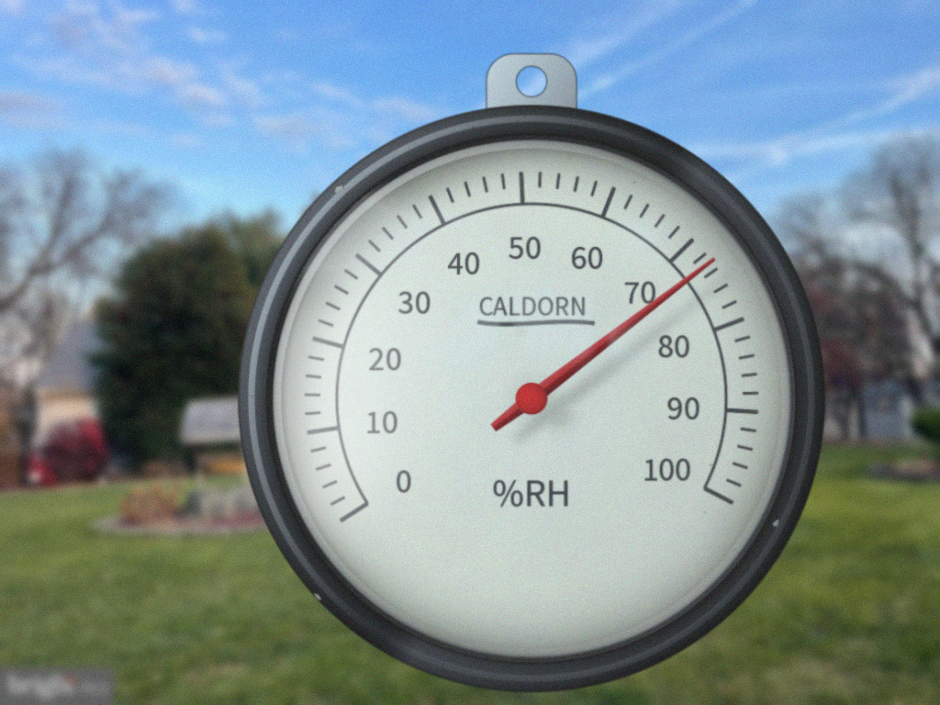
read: 73 %
